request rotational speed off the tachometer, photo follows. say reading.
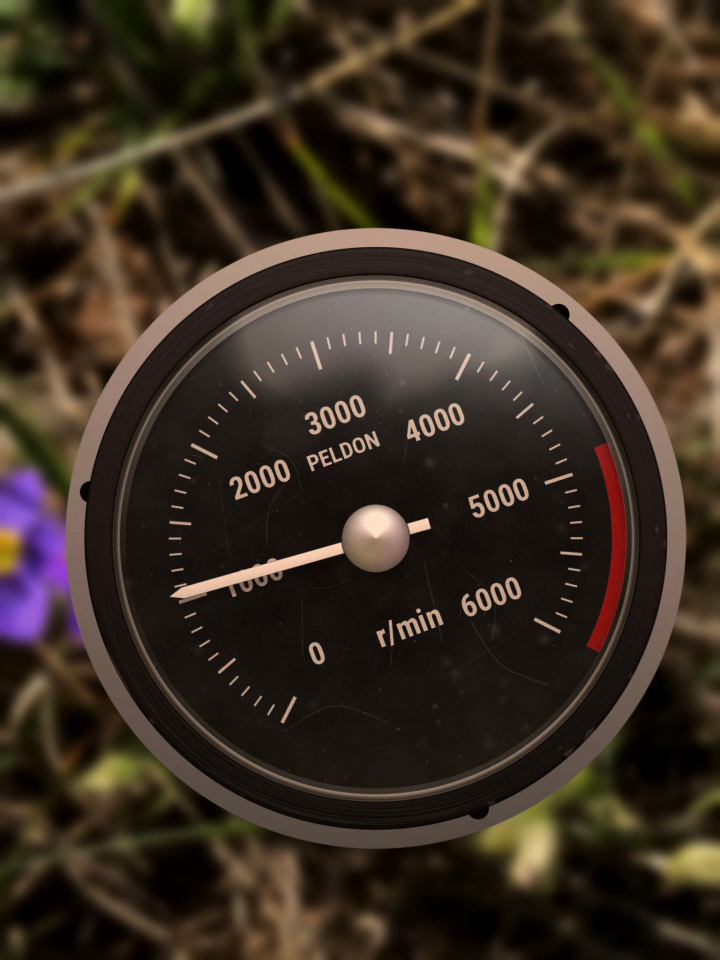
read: 1050 rpm
